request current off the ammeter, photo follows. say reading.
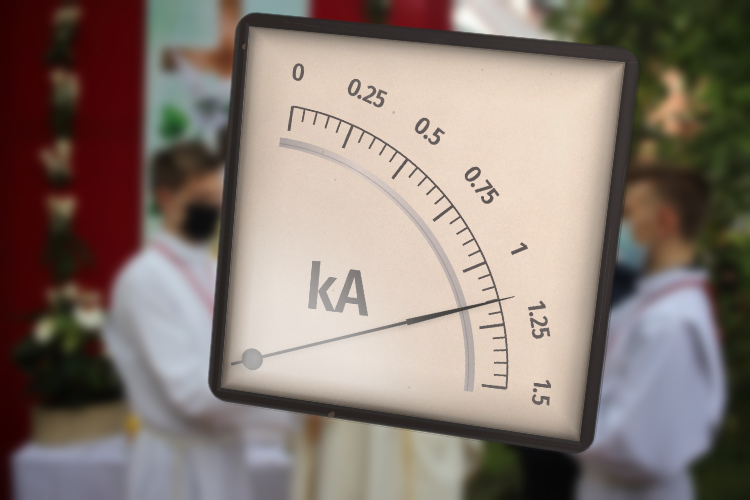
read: 1.15 kA
